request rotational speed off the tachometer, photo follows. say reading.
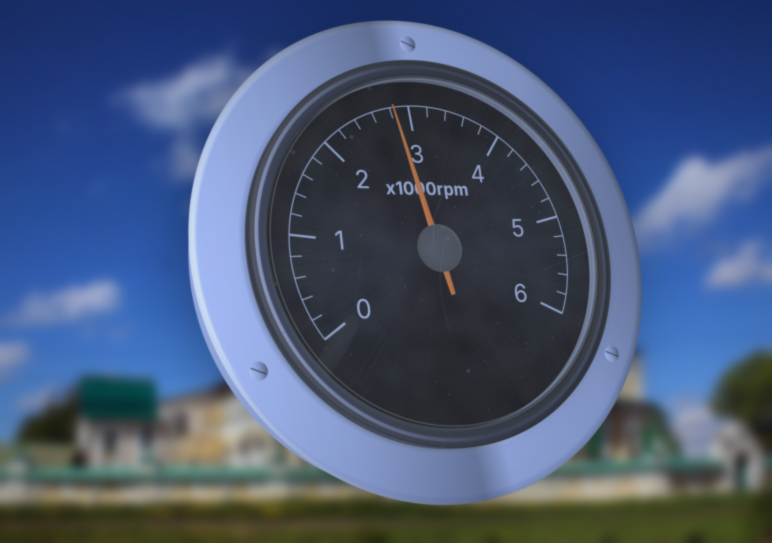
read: 2800 rpm
